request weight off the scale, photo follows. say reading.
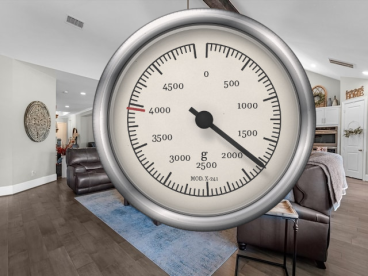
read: 1800 g
